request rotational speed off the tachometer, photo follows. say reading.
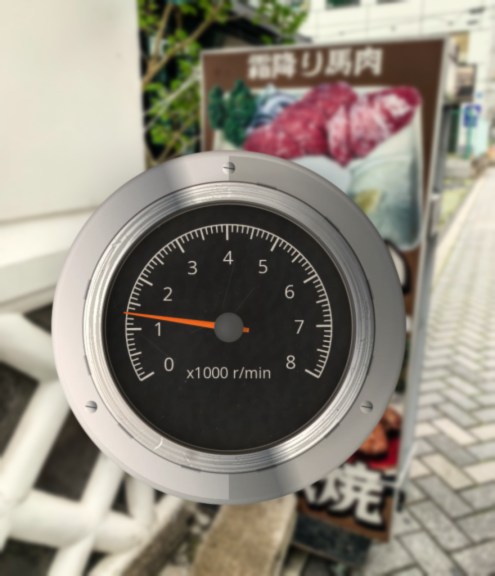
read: 1300 rpm
